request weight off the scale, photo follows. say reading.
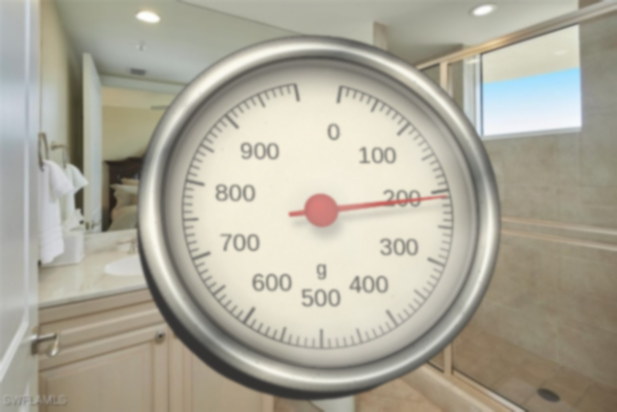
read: 210 g
